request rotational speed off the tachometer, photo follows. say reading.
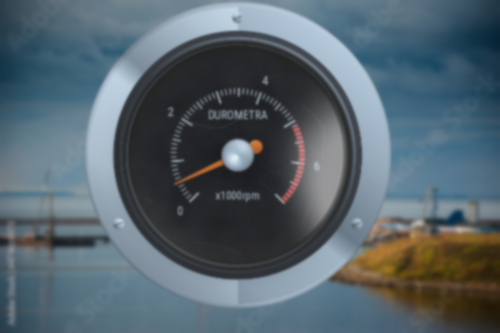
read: 500 rpm
